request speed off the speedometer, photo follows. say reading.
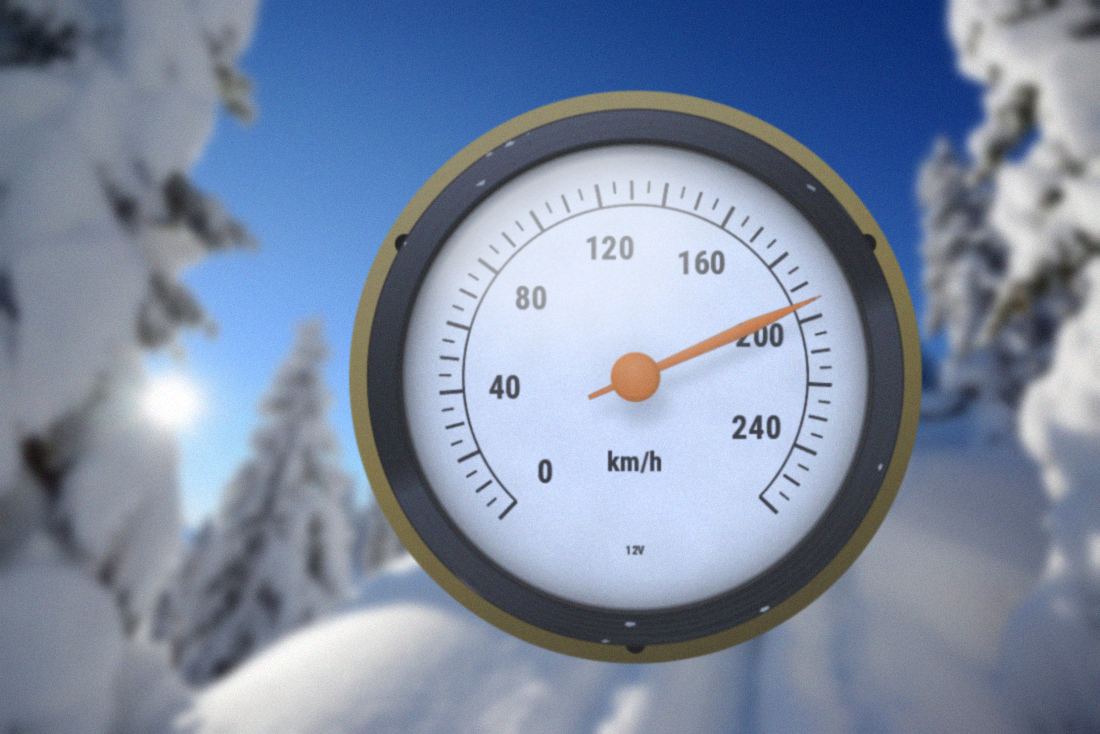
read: 195 km/h
